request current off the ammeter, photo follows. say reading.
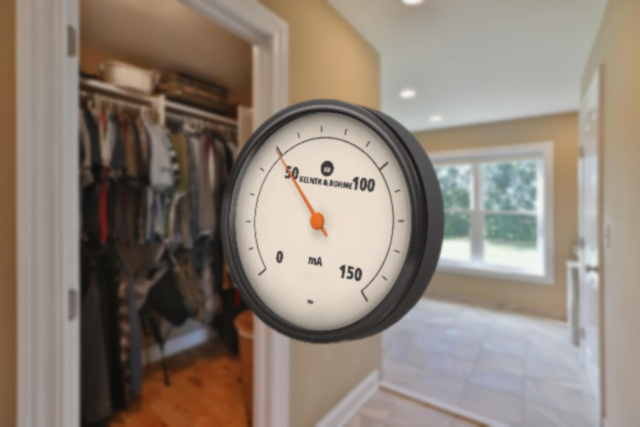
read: 50 mA
